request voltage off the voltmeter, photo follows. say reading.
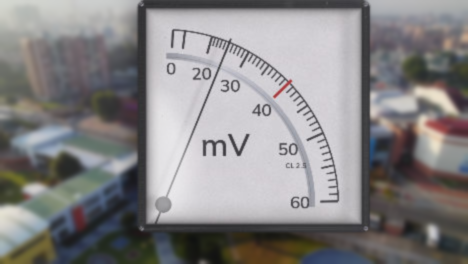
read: 25 mV
